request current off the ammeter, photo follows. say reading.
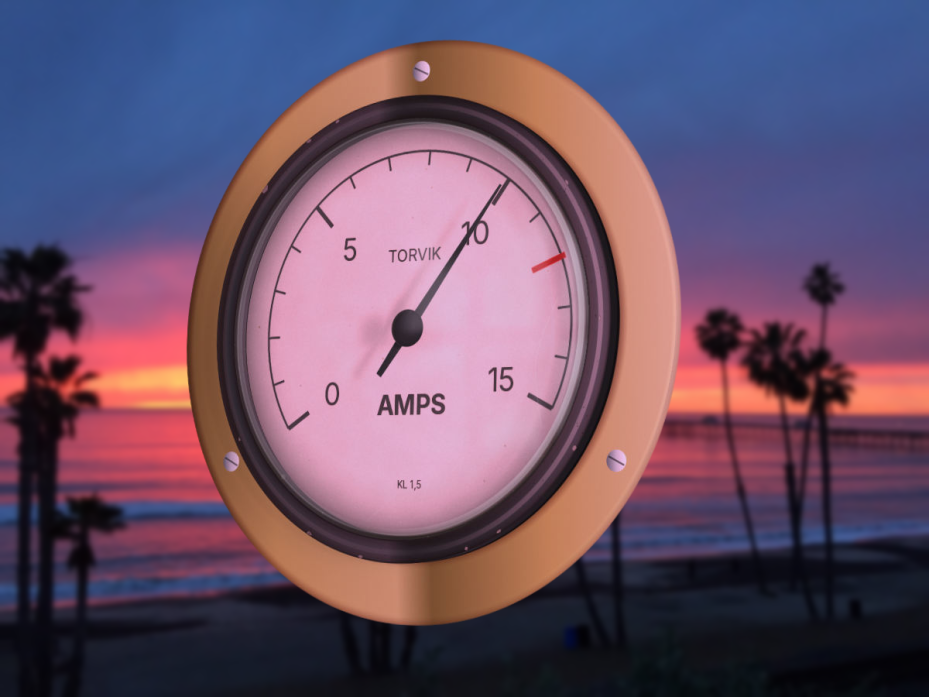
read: 10 A
